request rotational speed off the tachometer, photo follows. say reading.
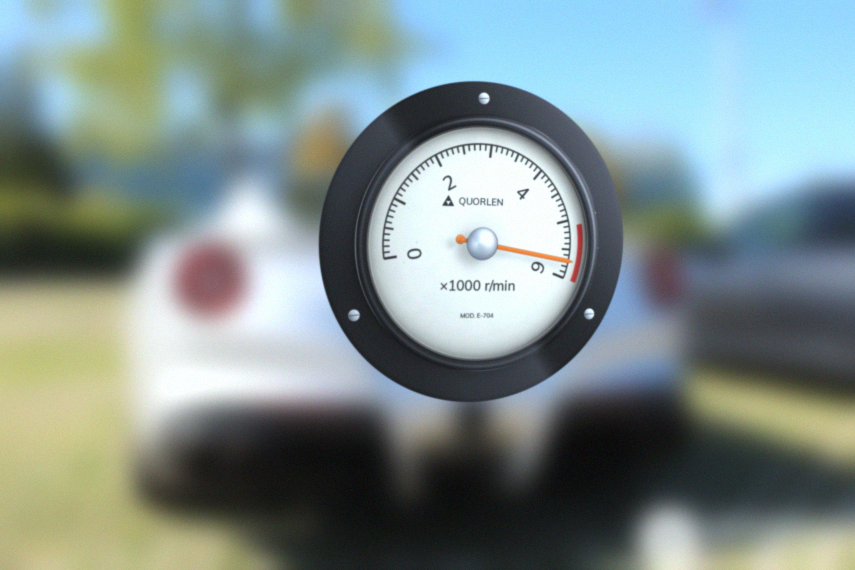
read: 5700 rpm
